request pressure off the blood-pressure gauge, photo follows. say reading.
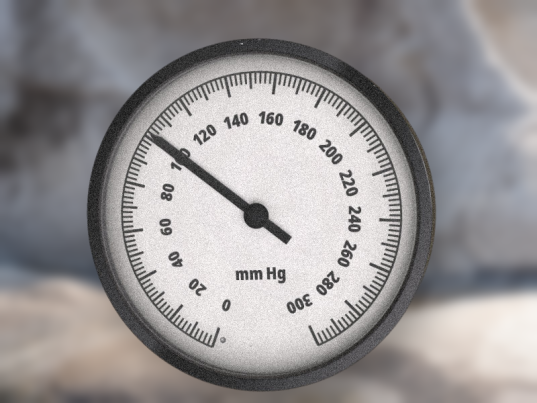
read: 102 mmHg
